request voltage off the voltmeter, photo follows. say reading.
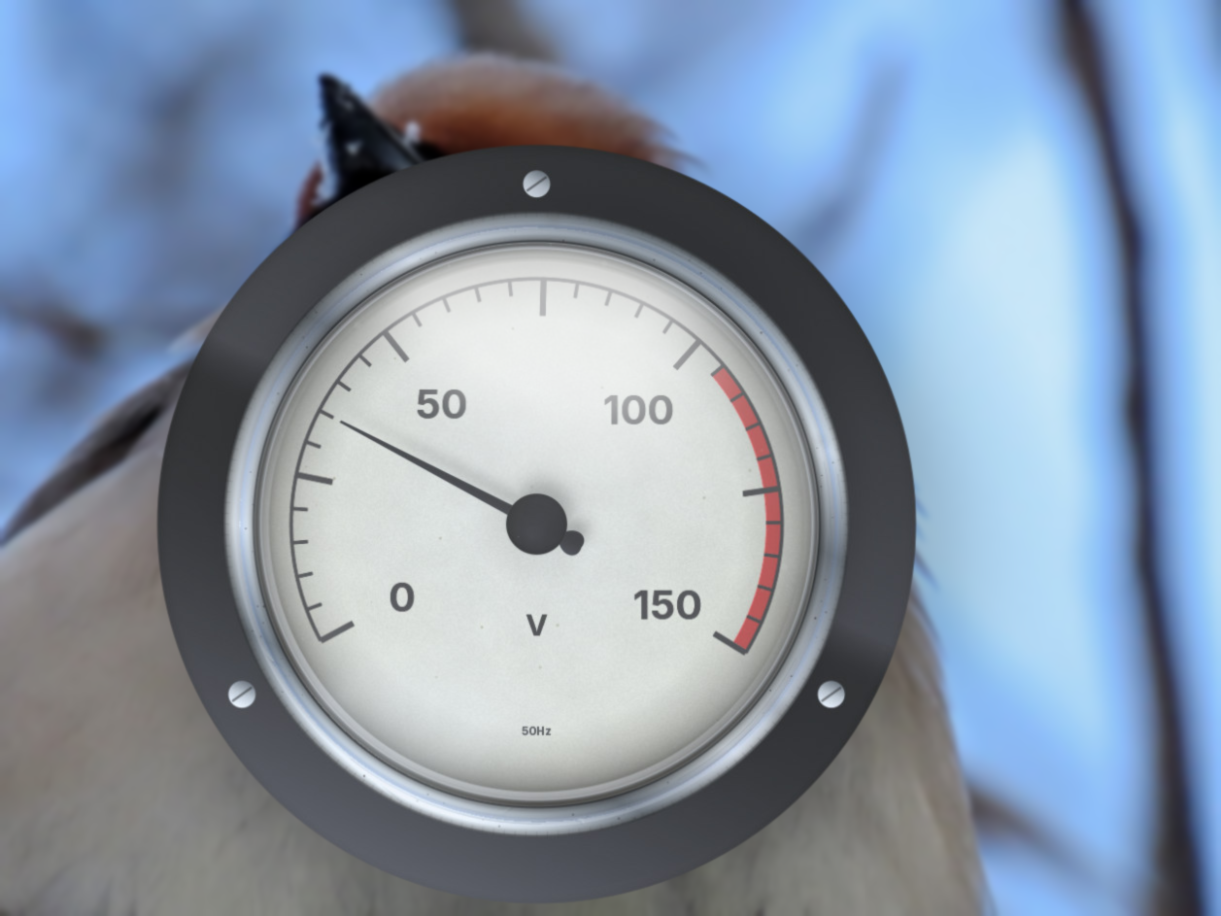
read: 35 V
